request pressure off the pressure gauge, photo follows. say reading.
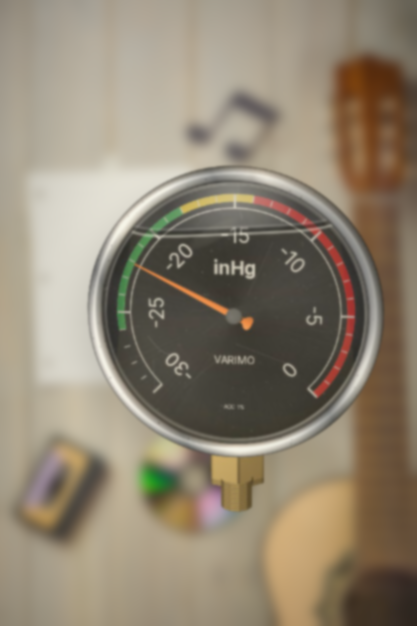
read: -22 inHg
